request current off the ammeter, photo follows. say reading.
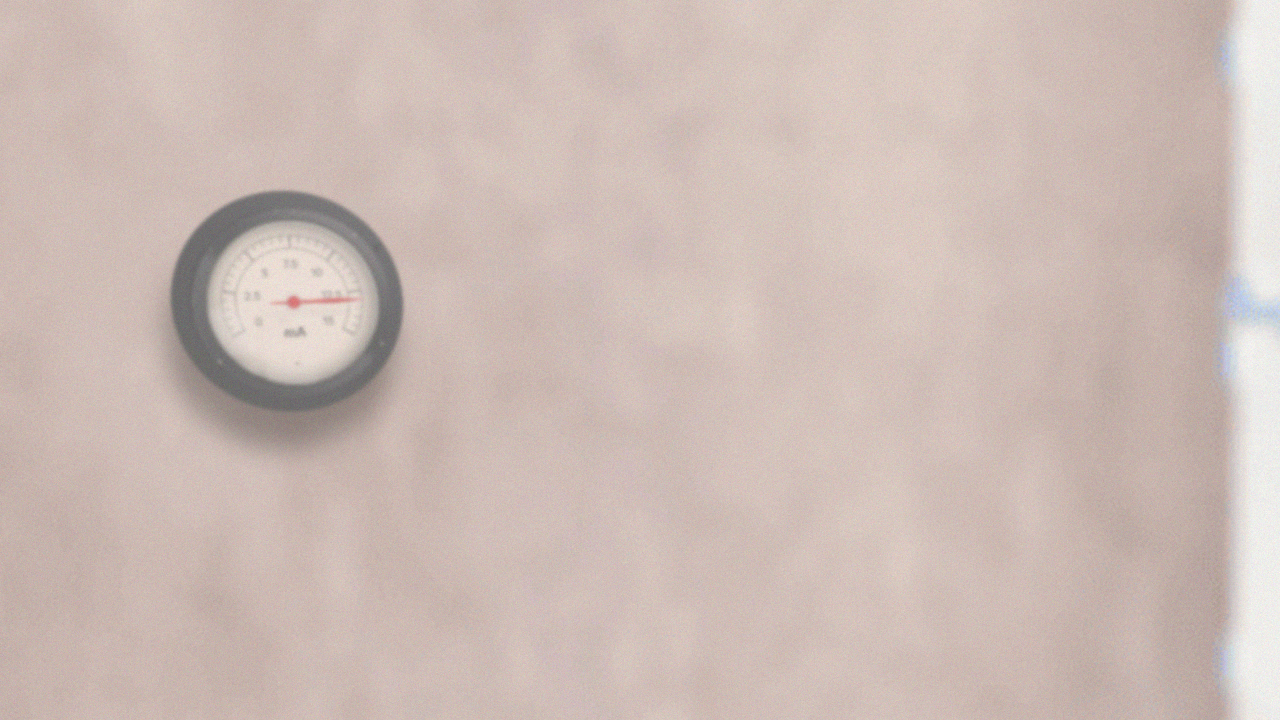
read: 13 mA
